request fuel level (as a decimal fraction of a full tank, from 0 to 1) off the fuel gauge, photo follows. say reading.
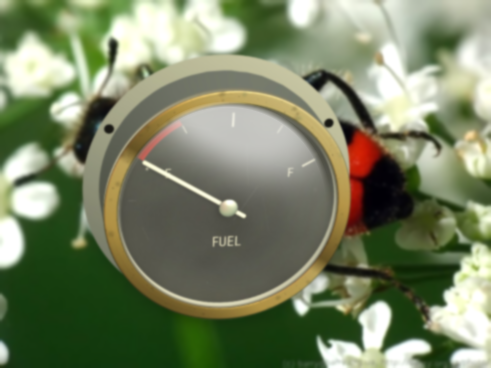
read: 0
